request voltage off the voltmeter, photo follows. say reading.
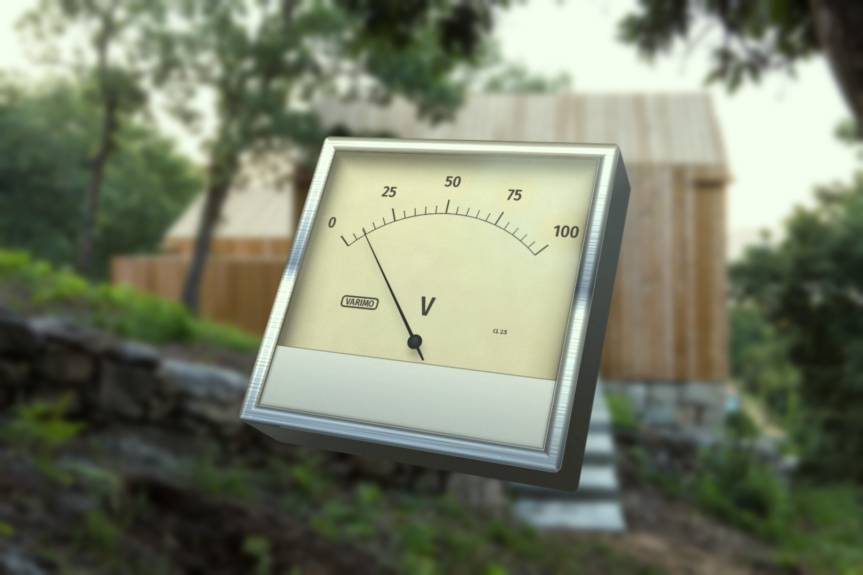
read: 10 V
